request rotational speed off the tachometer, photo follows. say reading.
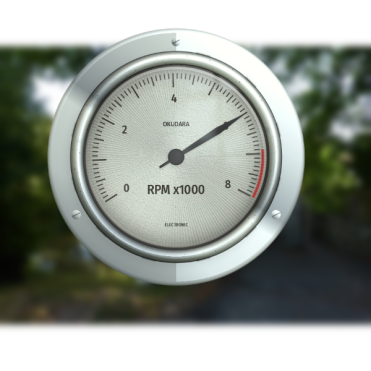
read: 6000 rpm
